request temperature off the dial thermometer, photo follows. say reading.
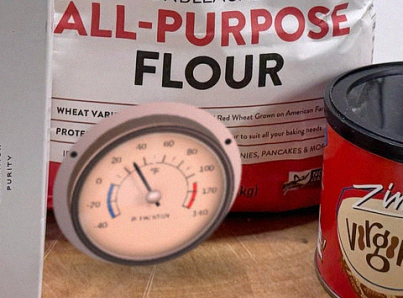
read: 30 °F
